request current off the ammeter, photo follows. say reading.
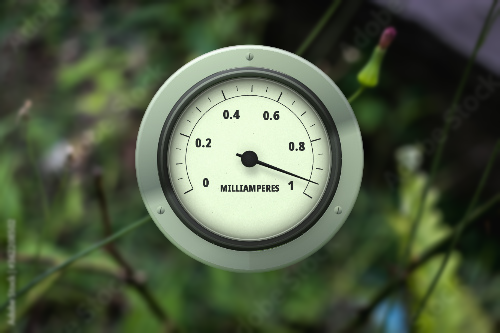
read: 0.95 mA
